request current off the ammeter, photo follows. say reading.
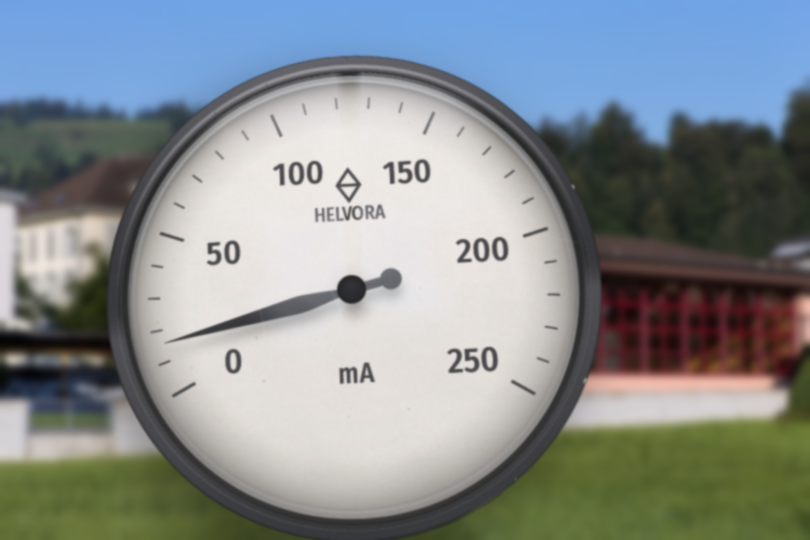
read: 15 mA
